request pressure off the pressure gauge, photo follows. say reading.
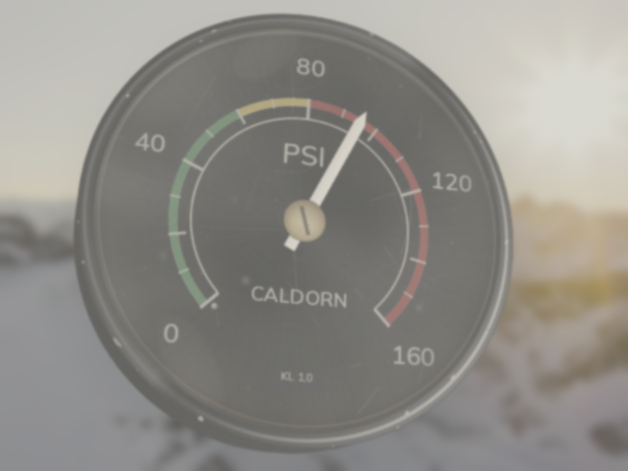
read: 95 psi
